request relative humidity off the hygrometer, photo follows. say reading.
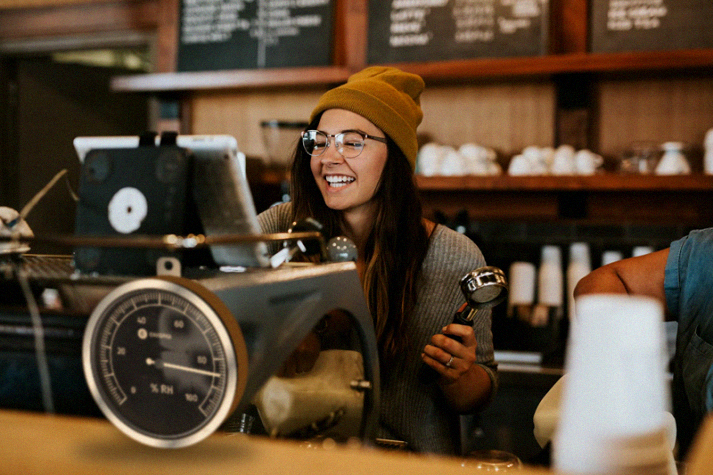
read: 85 %
